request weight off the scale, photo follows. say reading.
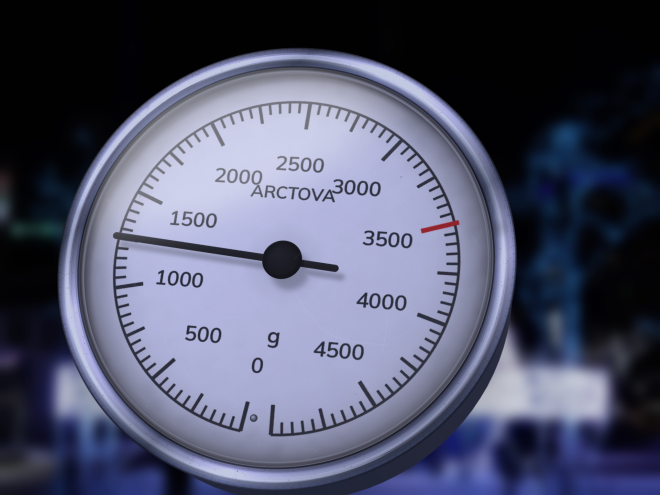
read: 1250 g
